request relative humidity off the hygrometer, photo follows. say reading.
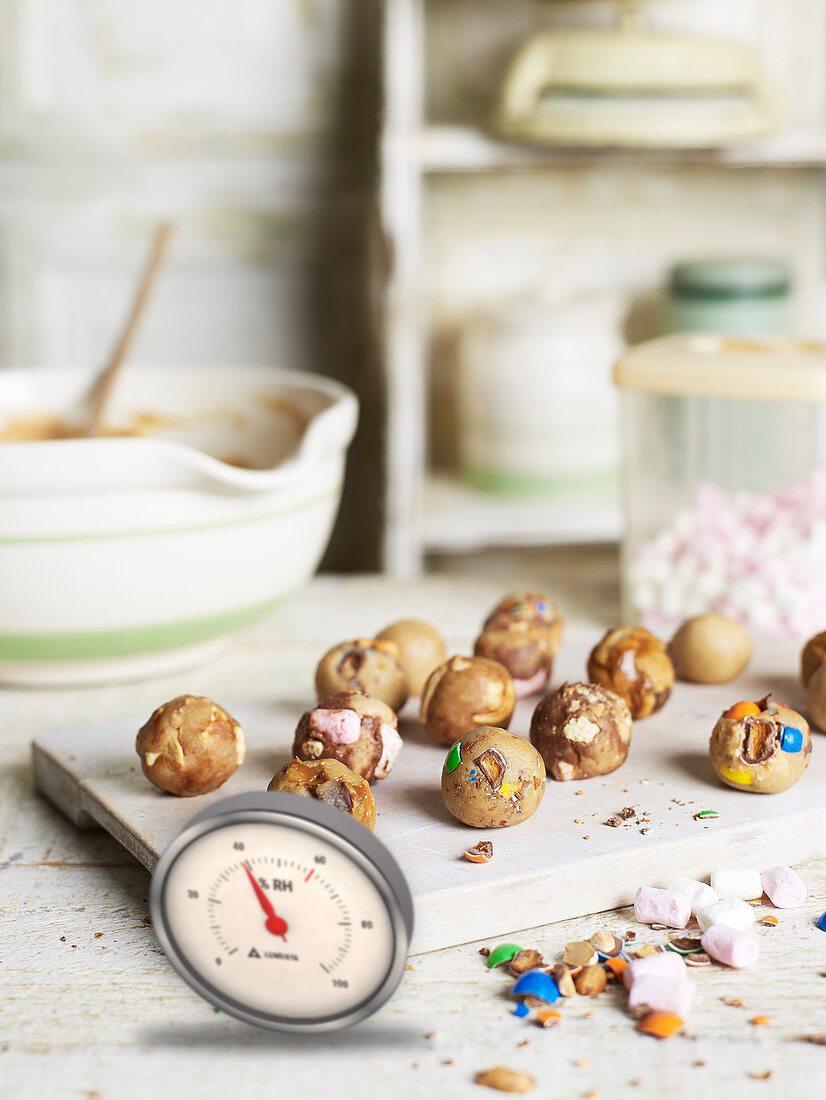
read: 40 %
